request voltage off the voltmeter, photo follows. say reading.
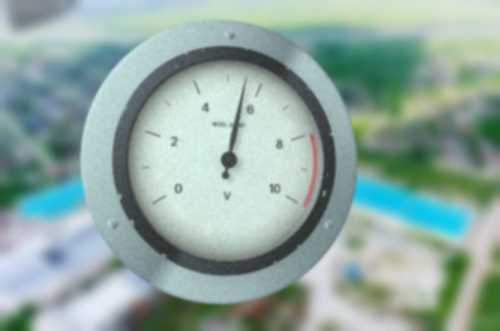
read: 5.5 V
